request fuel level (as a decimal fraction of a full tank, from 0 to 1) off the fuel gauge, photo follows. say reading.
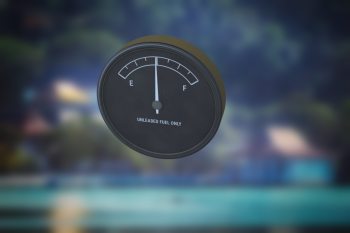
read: 0.5
